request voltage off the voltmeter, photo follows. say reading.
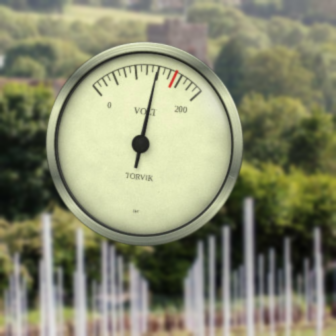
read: 120 V
